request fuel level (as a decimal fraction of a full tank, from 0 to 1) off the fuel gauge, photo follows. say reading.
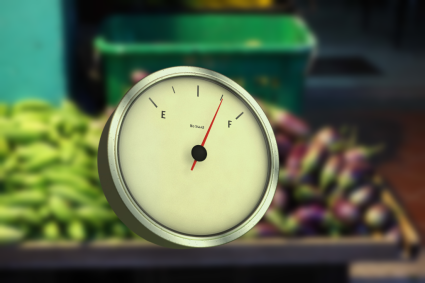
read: 0.75
